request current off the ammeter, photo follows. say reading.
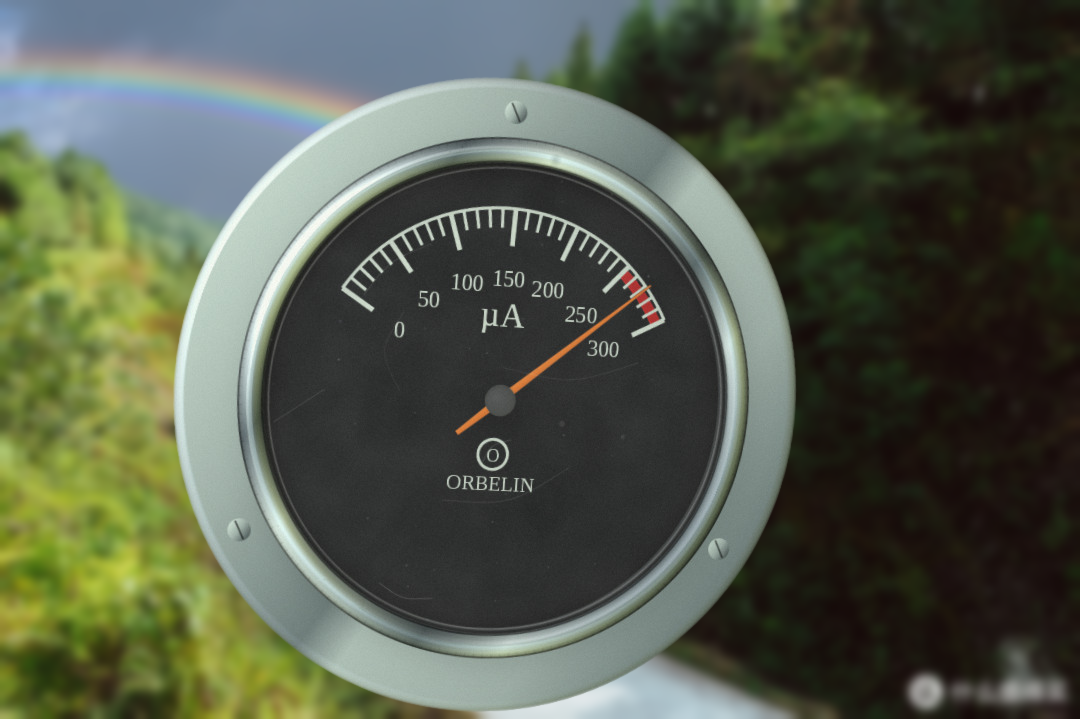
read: 270 µA
